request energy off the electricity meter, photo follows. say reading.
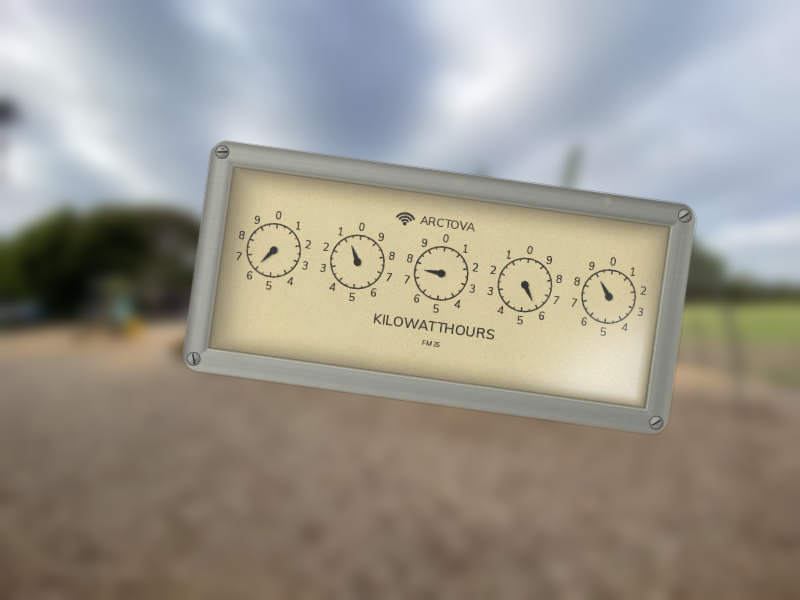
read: 60759 kWh
